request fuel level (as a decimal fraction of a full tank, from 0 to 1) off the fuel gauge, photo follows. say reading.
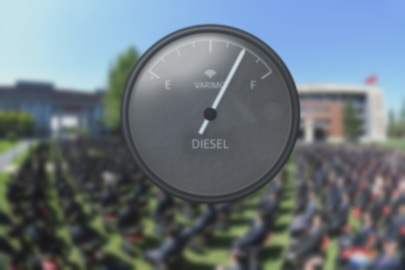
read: 0.75
